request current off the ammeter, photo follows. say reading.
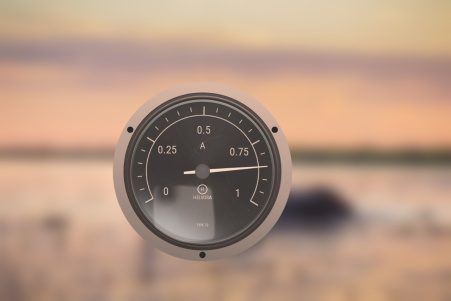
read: 0.85 A
